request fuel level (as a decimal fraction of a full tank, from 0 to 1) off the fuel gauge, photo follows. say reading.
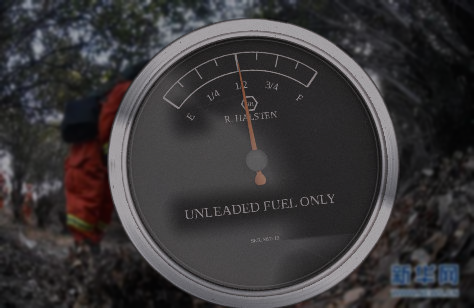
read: 0.5
